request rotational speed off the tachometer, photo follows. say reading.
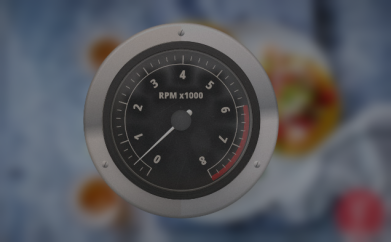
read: 400 rpm
